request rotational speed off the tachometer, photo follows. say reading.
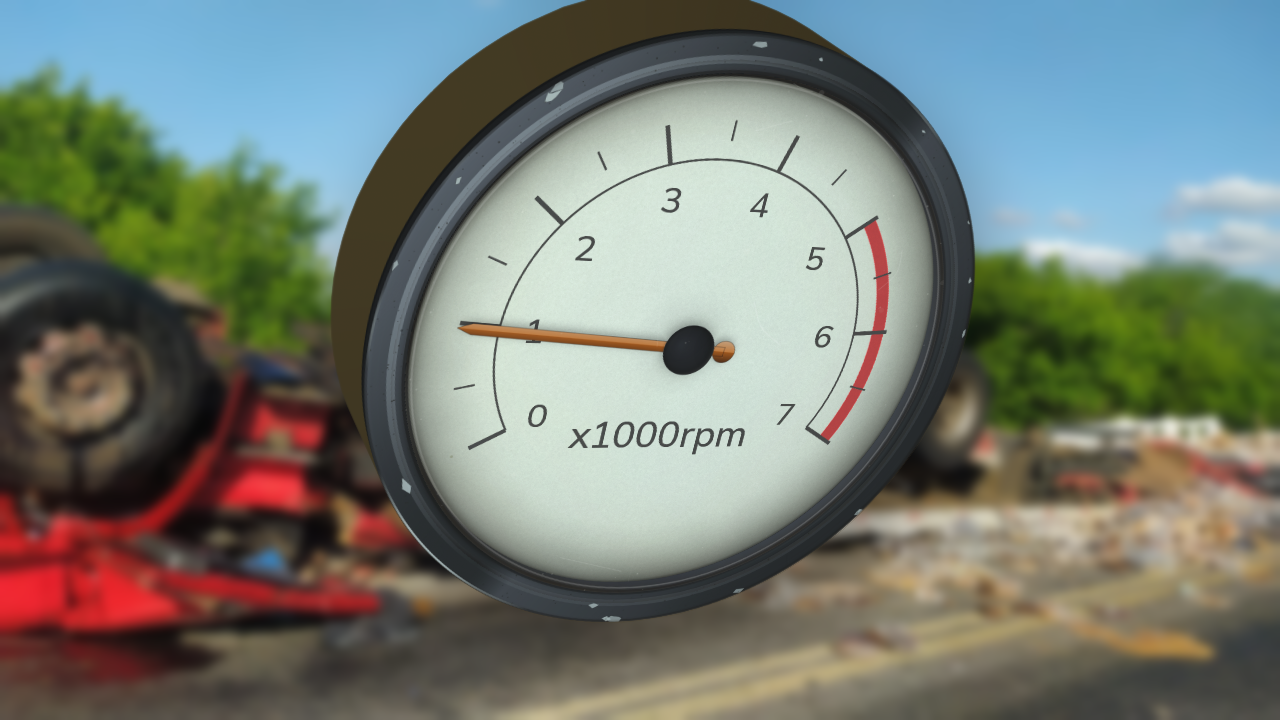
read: 1000 rpm
